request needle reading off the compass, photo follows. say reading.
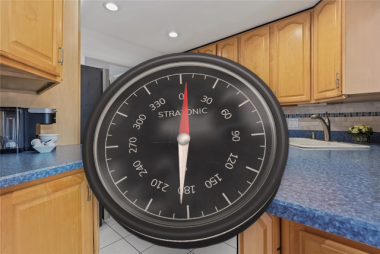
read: 5 °
